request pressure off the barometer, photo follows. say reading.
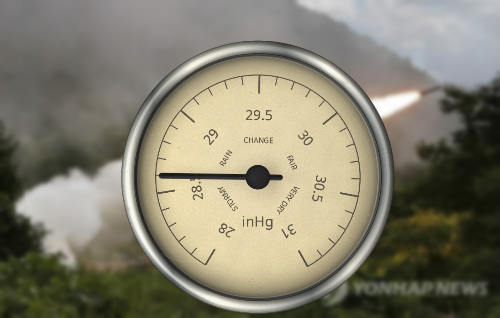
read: 28.6 inHg
